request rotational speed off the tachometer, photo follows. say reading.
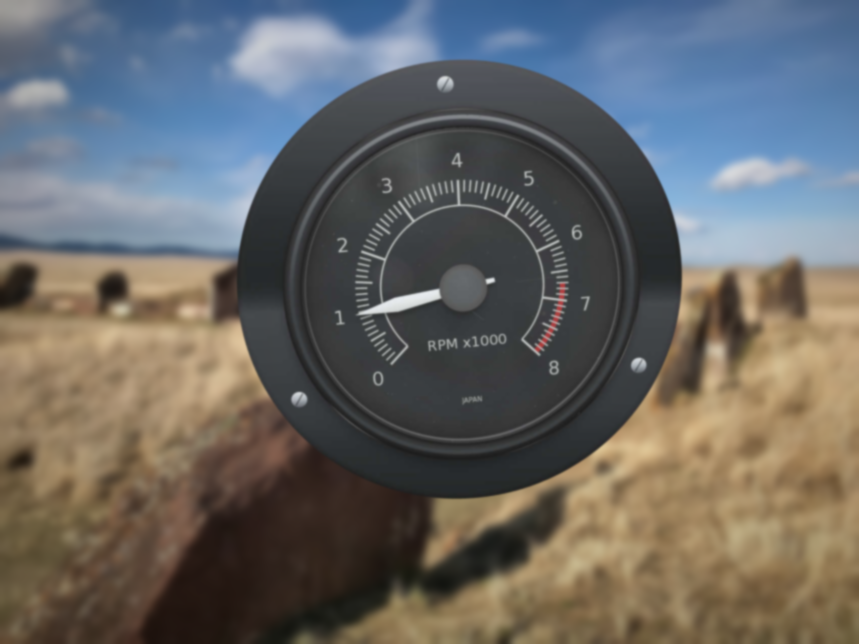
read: 1000 rpm
